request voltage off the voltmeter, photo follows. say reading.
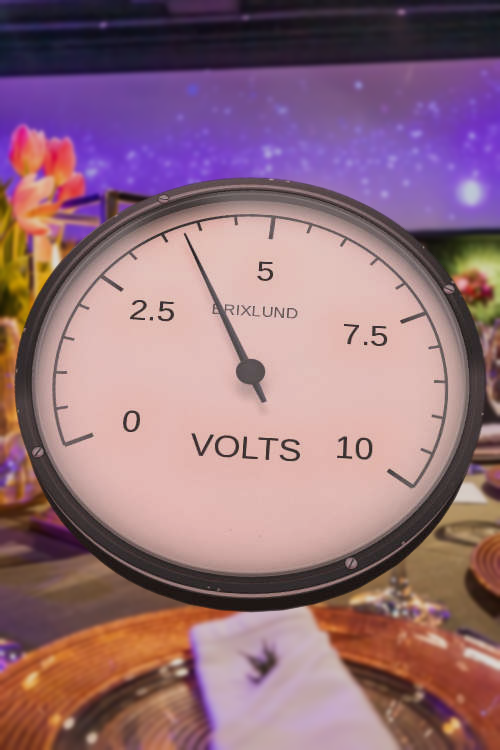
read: 3.75 V
